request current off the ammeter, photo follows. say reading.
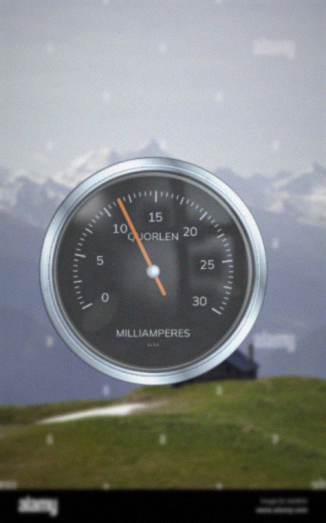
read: 11.5 mA
